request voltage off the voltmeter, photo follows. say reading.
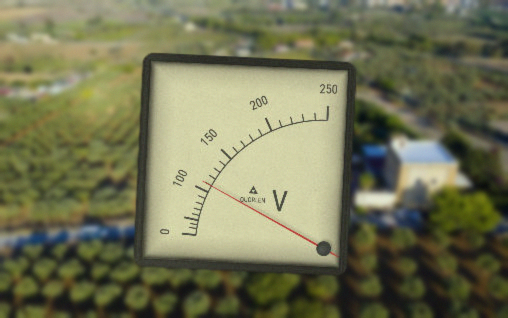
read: 110 V
